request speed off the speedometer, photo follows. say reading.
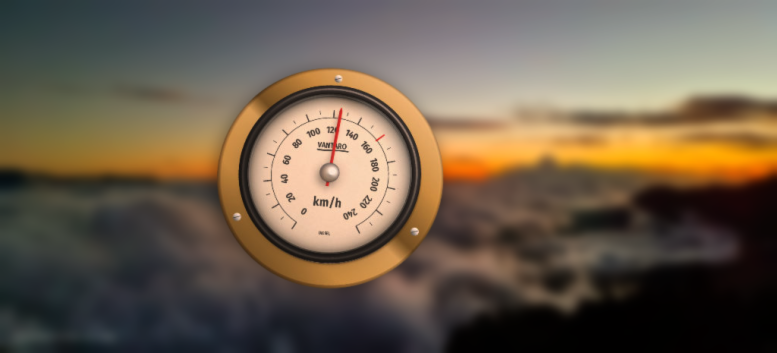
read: 125 km/h
